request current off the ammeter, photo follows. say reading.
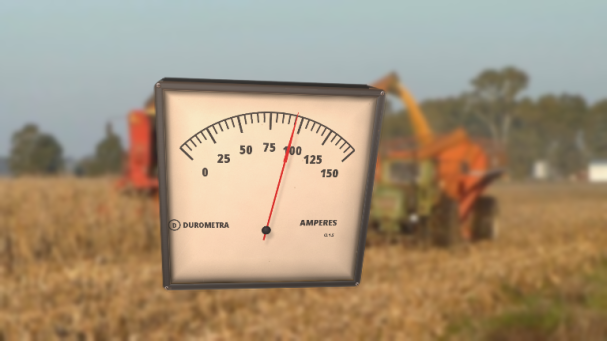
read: 95 A
